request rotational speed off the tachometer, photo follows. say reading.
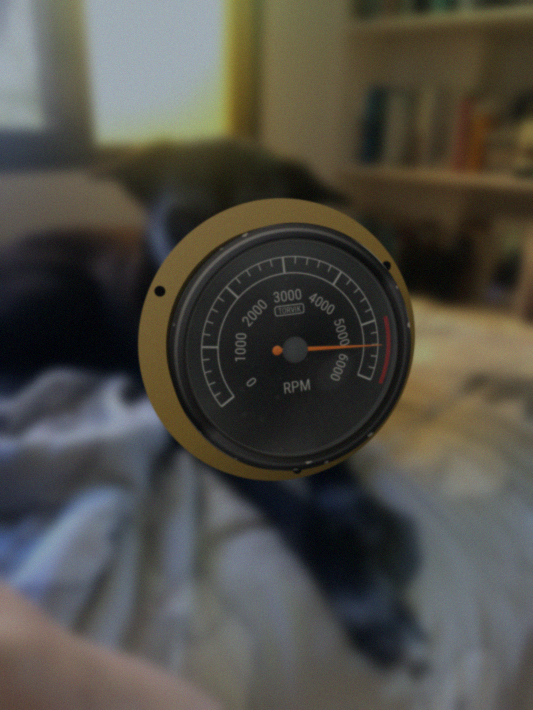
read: 5400 rpm
